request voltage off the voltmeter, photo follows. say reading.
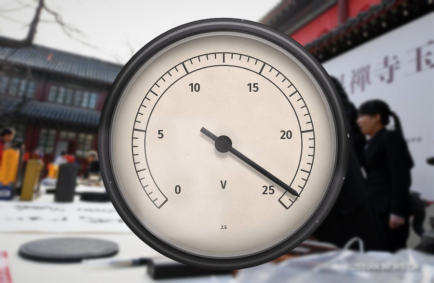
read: 24 V
